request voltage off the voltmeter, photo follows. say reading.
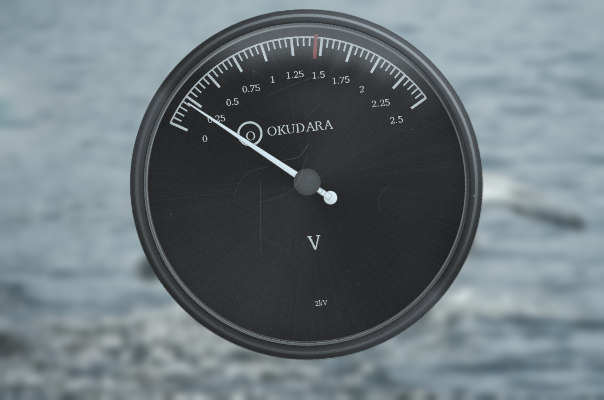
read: 0.2 V
